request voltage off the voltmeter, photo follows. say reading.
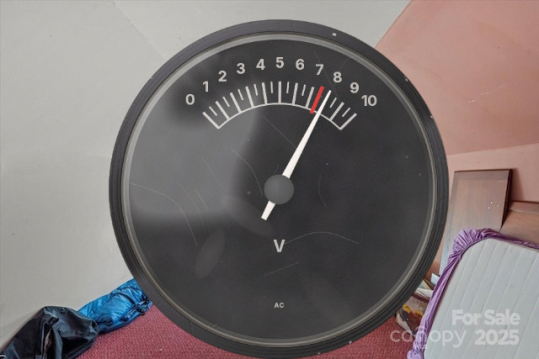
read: 8 V
